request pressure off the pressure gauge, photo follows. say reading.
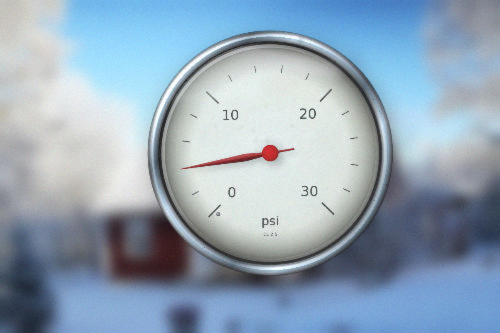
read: 4 psi
